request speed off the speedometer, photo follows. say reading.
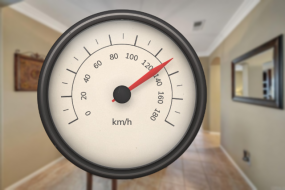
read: 130 km/h
